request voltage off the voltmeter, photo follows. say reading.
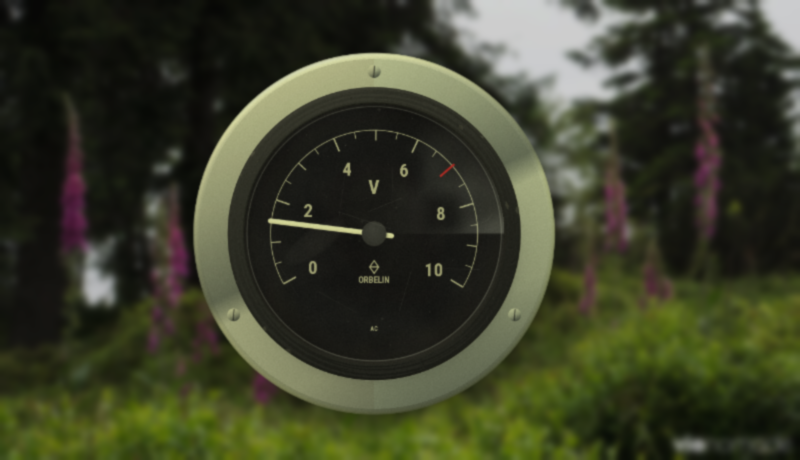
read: 1.5 V
